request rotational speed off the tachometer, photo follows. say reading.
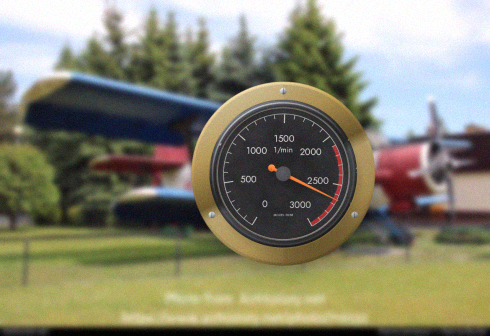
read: 2650 rpm
